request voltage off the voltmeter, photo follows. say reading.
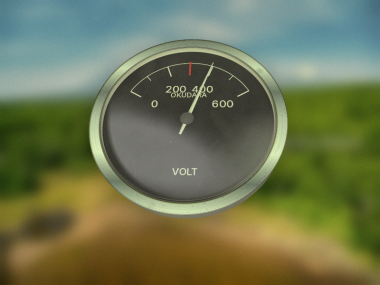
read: 400 V
